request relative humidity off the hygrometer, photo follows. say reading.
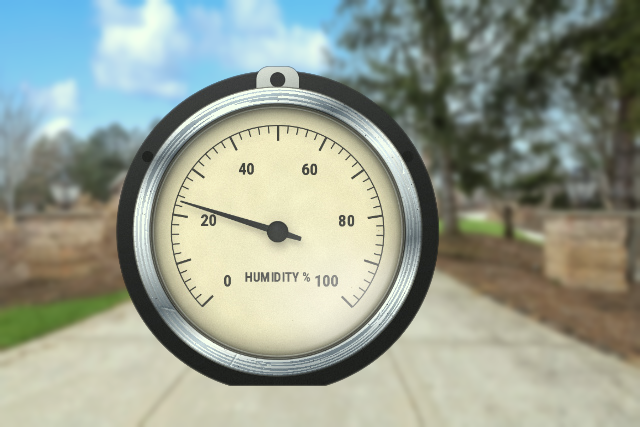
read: 23 %
